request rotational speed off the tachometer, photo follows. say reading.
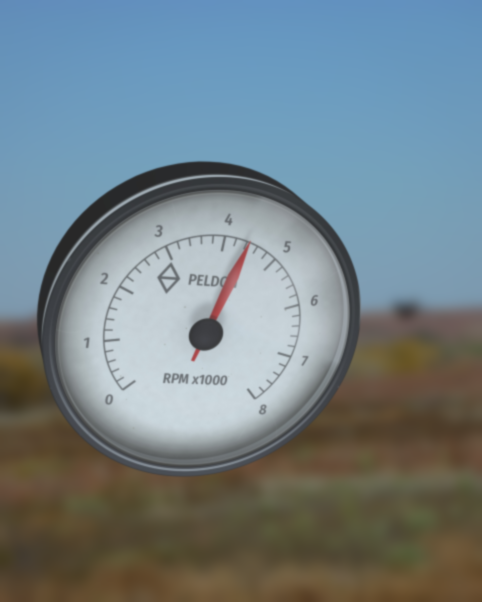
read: 4400 rpm
